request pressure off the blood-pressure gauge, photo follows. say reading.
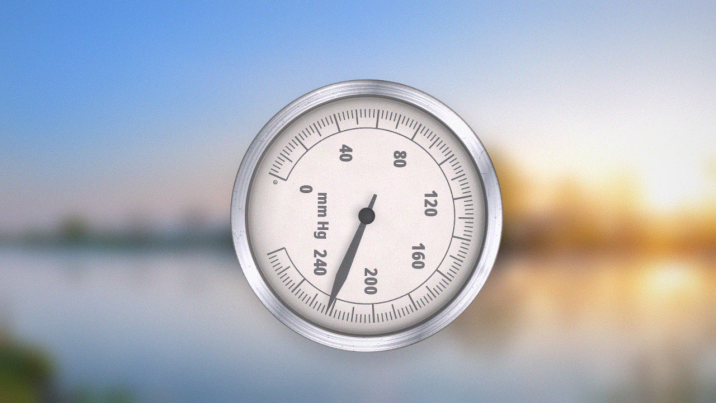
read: 222 mmHg
